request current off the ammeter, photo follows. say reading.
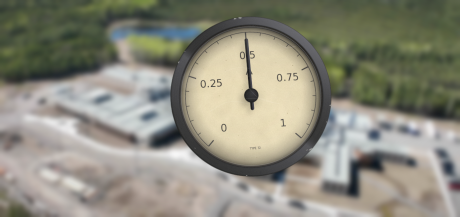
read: 0.5 A
